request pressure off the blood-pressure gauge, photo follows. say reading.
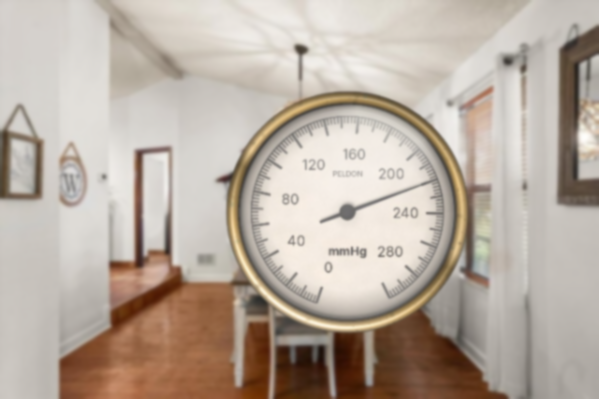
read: 220 mmHg
